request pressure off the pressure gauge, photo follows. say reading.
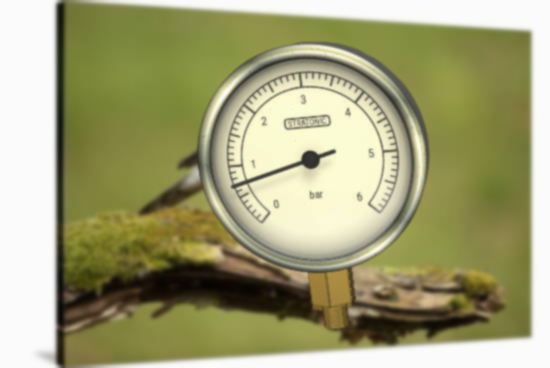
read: 0.7 bar
